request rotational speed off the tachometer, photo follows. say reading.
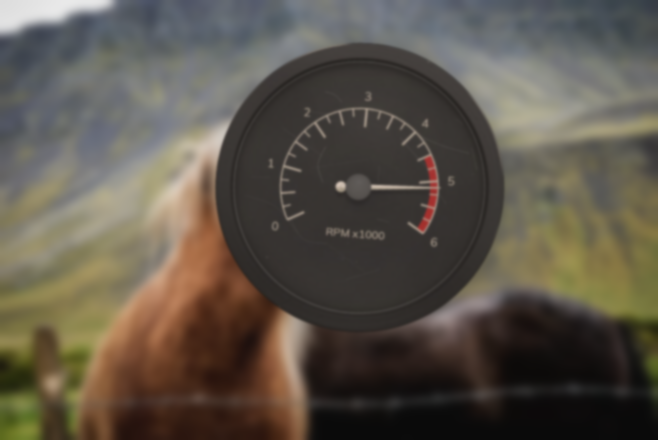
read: 5125 rpm
